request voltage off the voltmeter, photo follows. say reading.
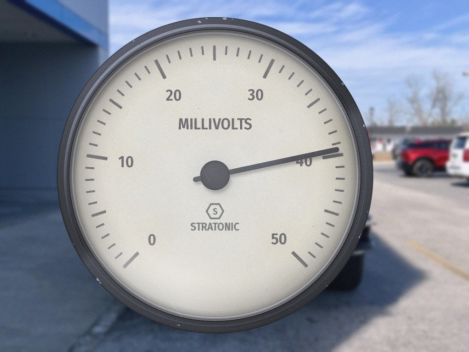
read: 39.5 mV
